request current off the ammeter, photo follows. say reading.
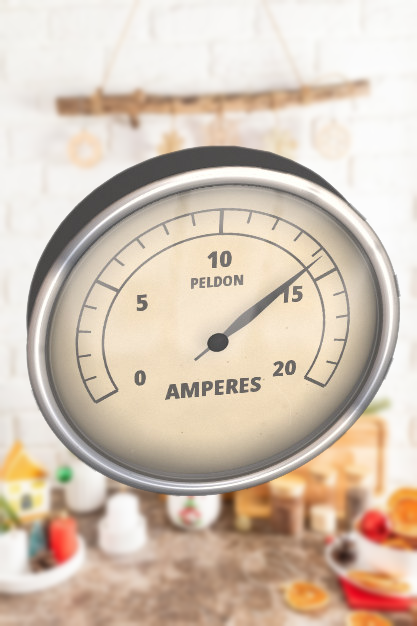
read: 14 A
